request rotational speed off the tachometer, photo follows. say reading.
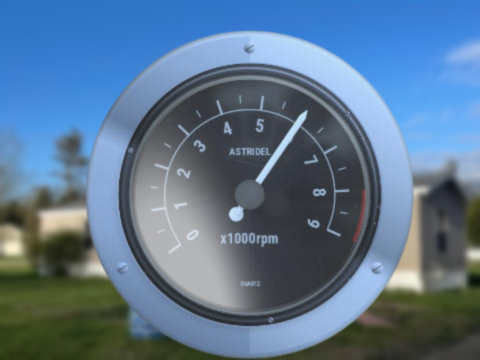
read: 6000 rpm
